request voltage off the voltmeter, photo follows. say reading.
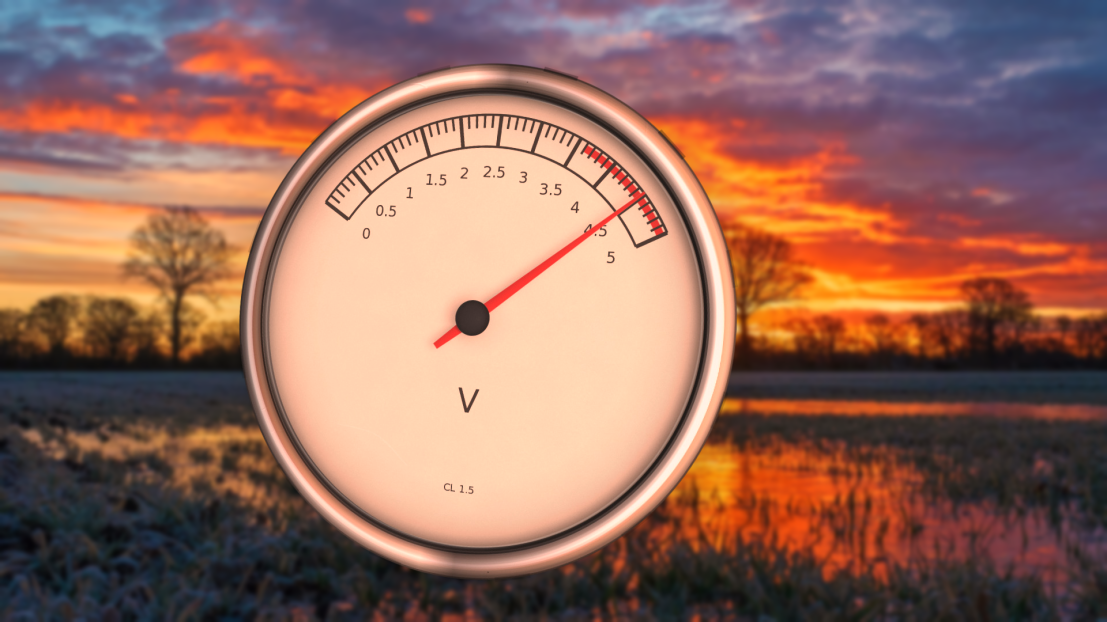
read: 4.5 V
